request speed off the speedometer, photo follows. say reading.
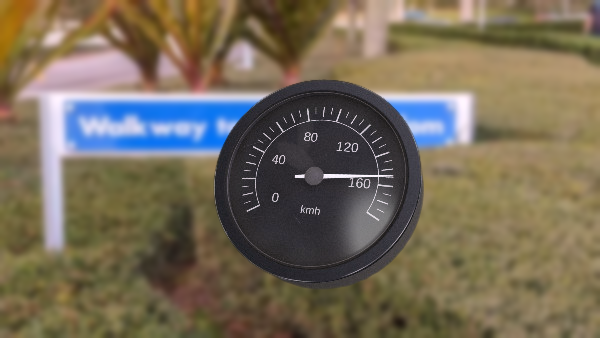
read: 155 km/h
